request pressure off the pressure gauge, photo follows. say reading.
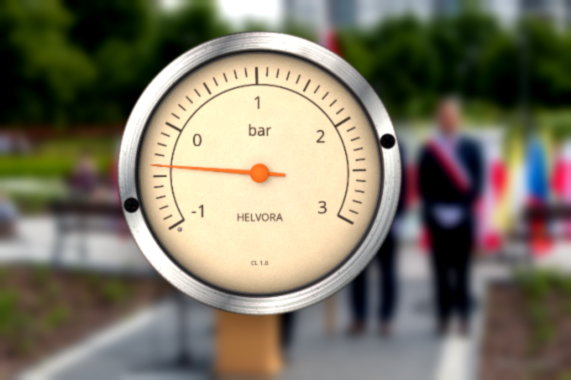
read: -0.4 bar
